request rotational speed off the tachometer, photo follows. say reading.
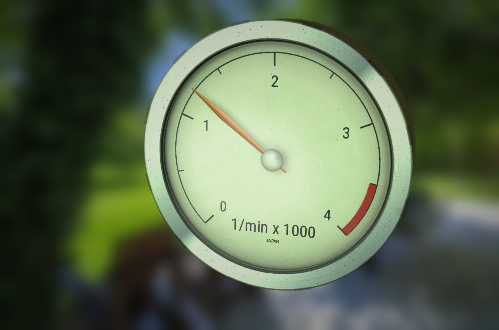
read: 1250 rpm
